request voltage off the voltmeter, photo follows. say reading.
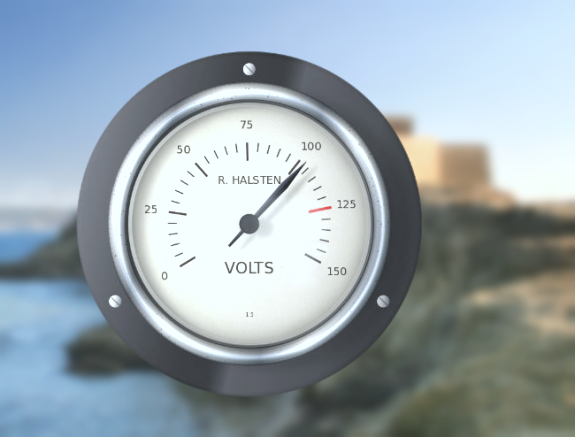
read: 102.5 V
